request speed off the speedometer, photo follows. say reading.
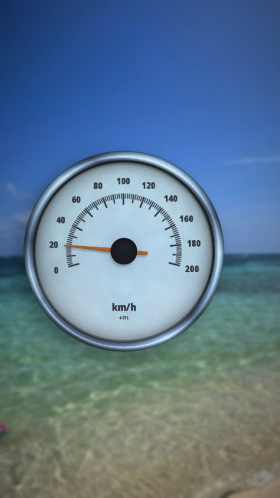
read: 20 km/h
